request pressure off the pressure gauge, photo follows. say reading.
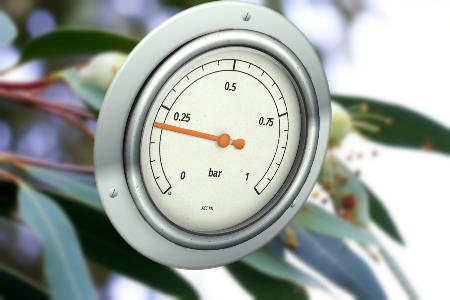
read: 0.2 bar
